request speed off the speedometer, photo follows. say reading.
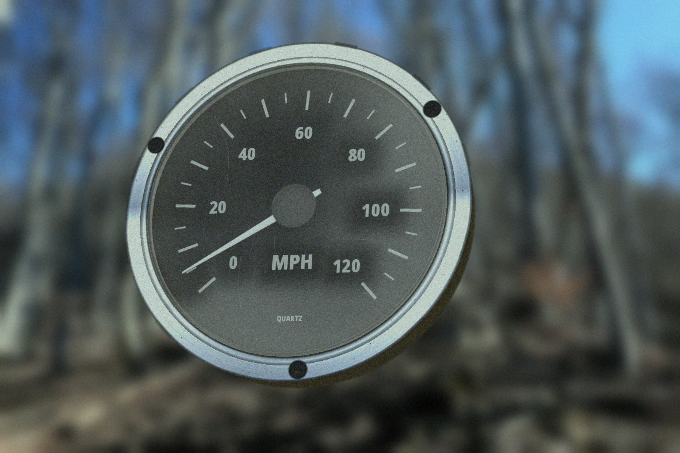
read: 5 mph
